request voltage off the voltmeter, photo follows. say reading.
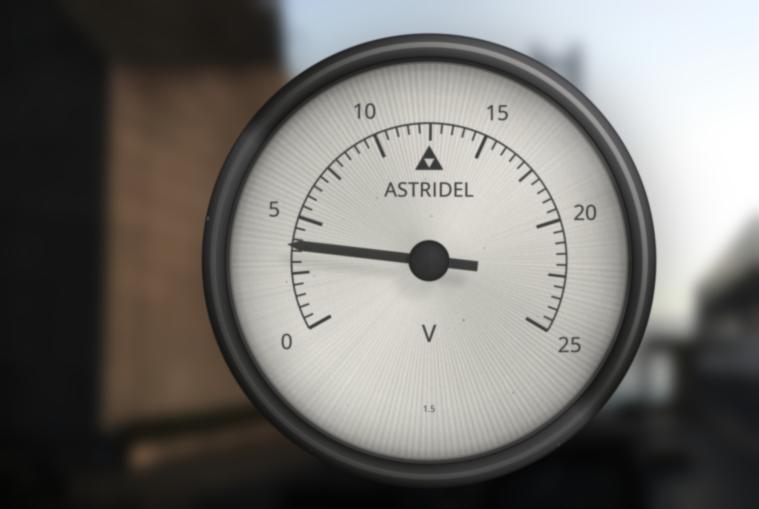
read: 3.75 V
